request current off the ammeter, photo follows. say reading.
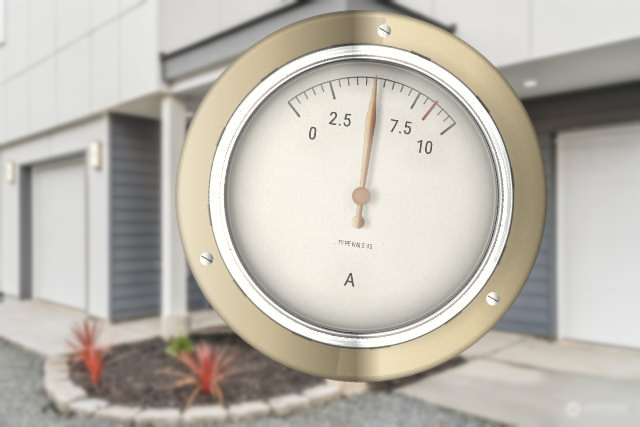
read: 5 A
